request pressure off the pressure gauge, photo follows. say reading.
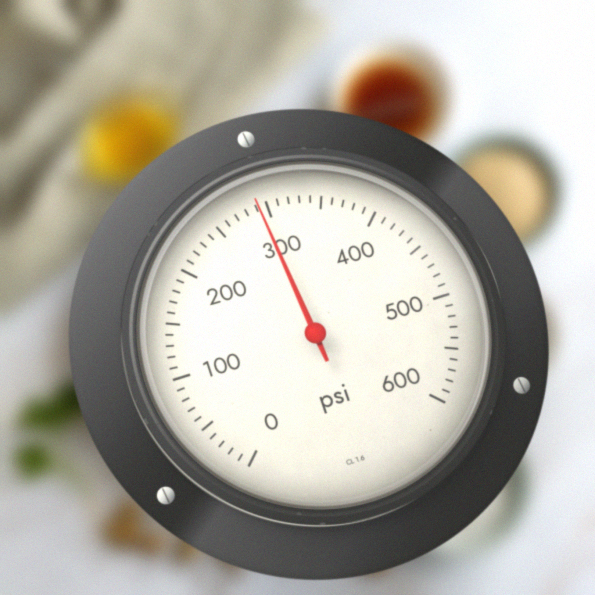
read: 290 psi
